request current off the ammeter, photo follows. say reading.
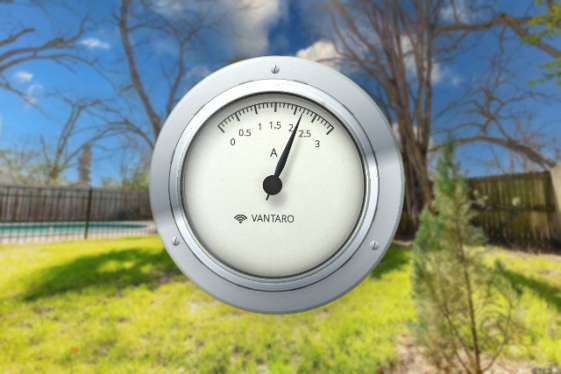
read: 2.2 A
